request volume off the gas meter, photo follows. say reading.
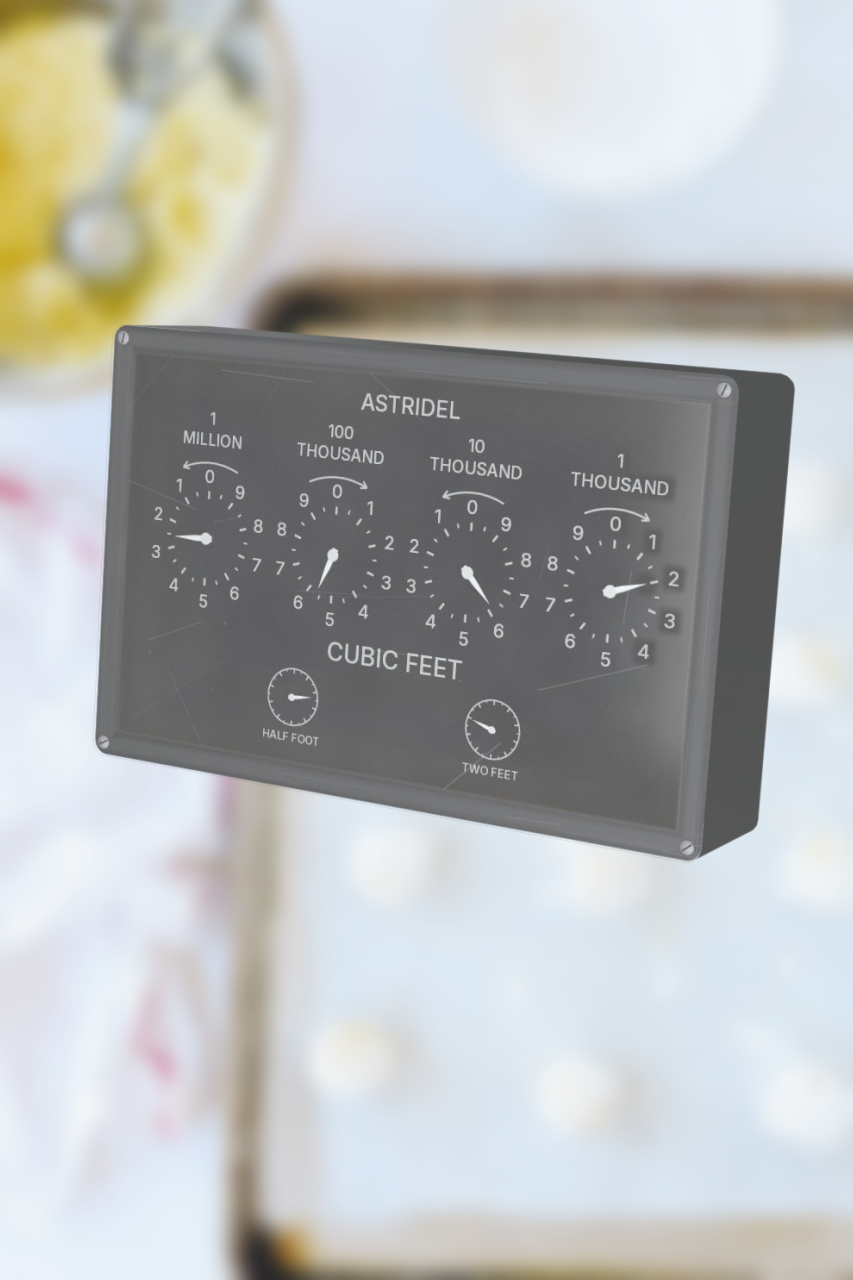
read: 256200 ft³
